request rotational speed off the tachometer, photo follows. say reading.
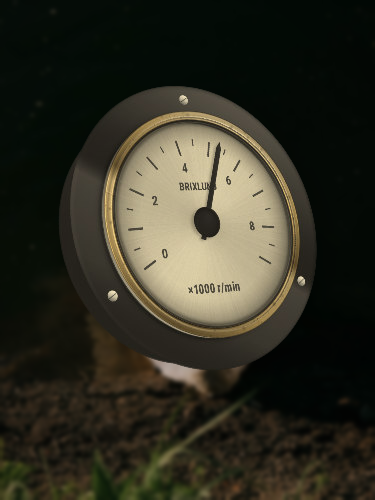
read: 5250 rpm
